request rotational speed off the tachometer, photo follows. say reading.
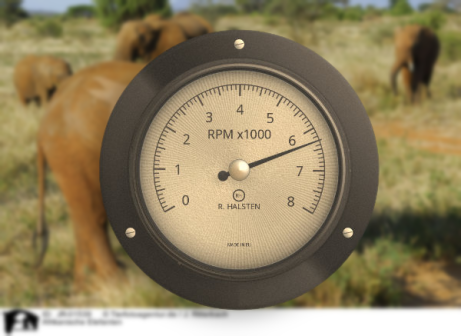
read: 6300 rpm
